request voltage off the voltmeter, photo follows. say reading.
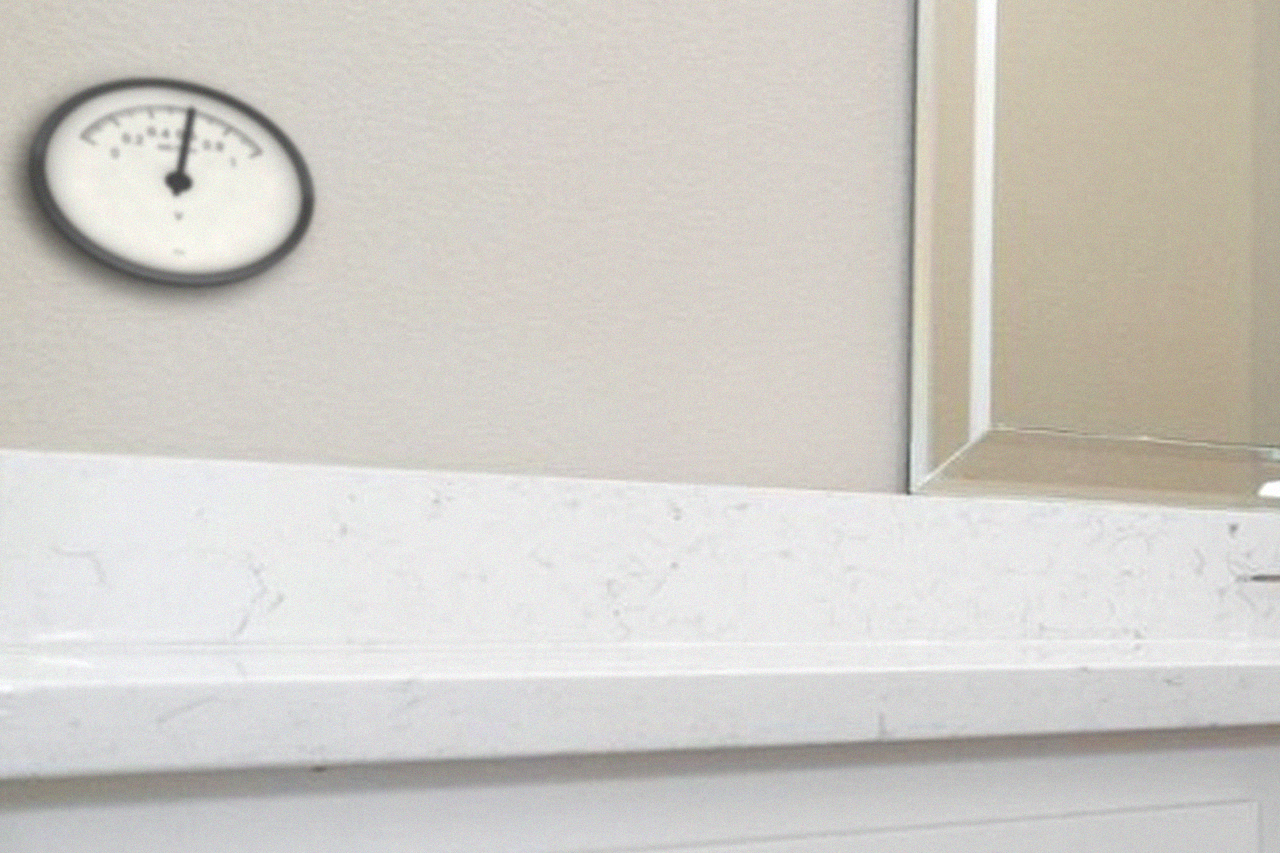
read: 0.6 V
